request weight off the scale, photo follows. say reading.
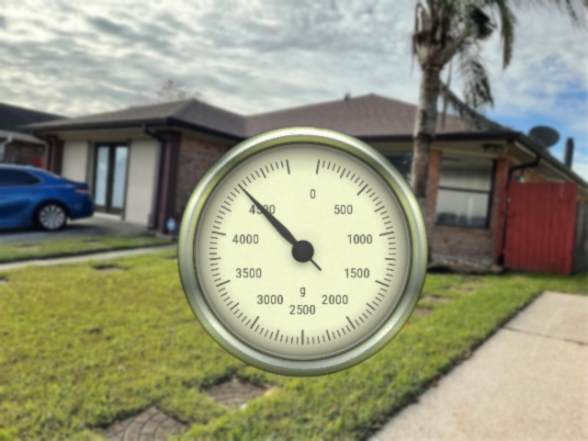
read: 4500 g
